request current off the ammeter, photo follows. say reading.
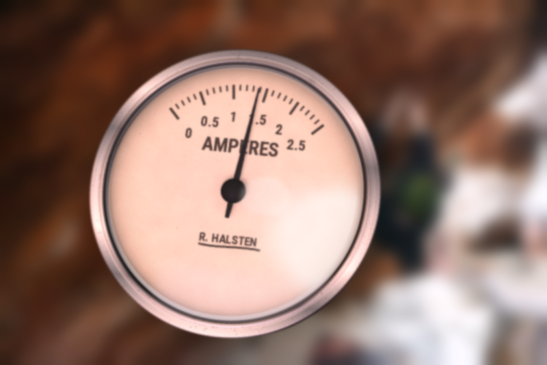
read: 1.4 A
